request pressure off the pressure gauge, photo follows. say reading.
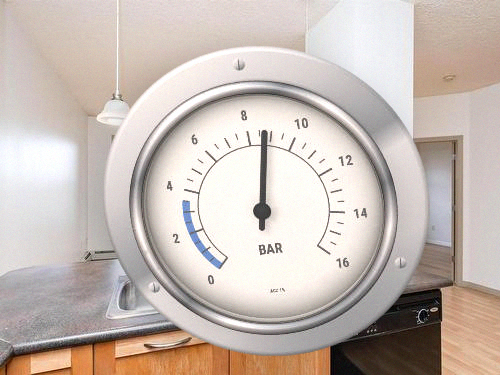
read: 8.75 bar
